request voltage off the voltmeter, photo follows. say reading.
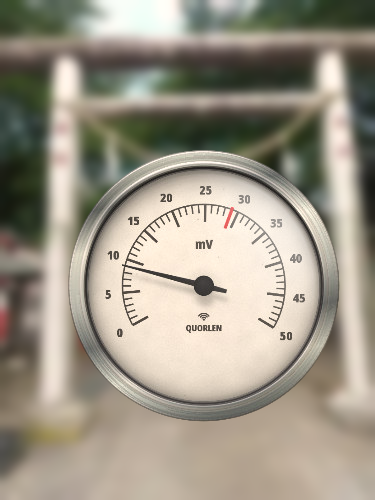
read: 9 mV
